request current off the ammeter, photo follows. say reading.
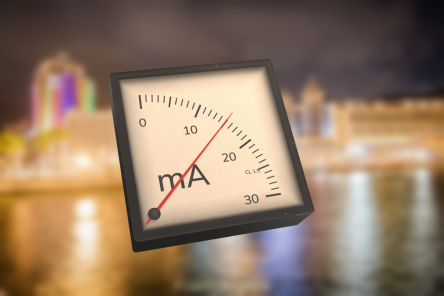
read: 15 mA
